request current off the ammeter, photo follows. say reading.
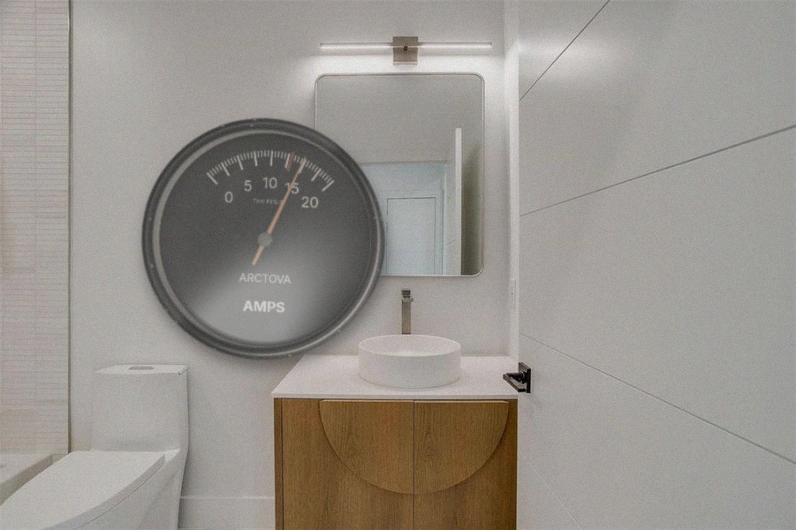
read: 15 A
